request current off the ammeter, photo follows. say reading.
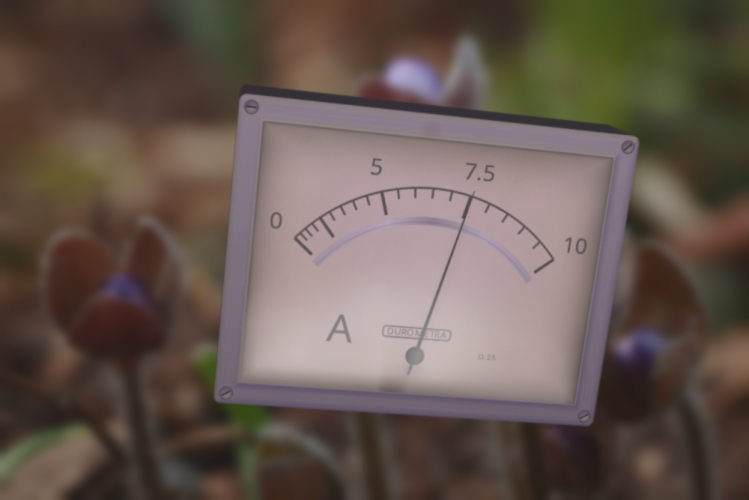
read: 7.5 A
